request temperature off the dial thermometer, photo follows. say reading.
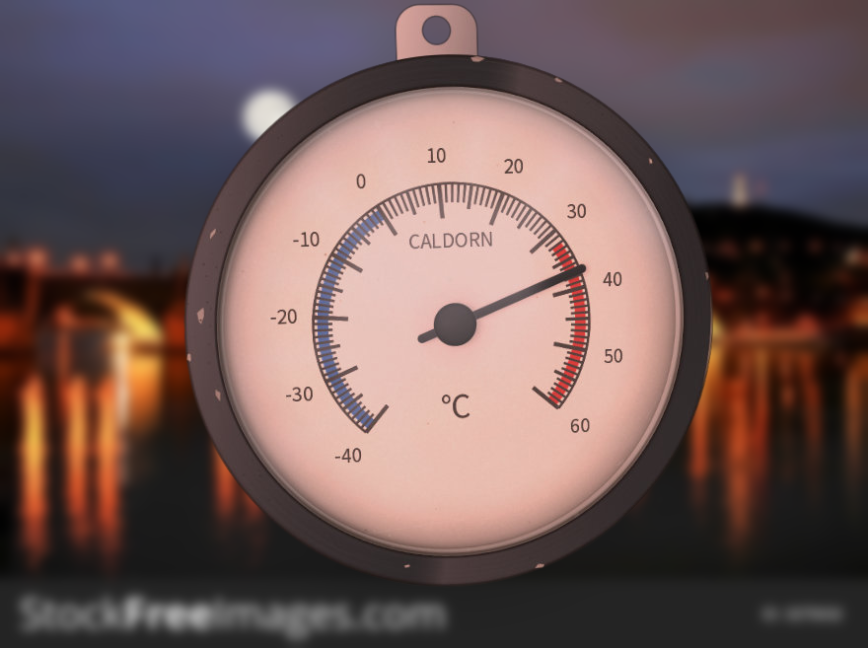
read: 37 °C
